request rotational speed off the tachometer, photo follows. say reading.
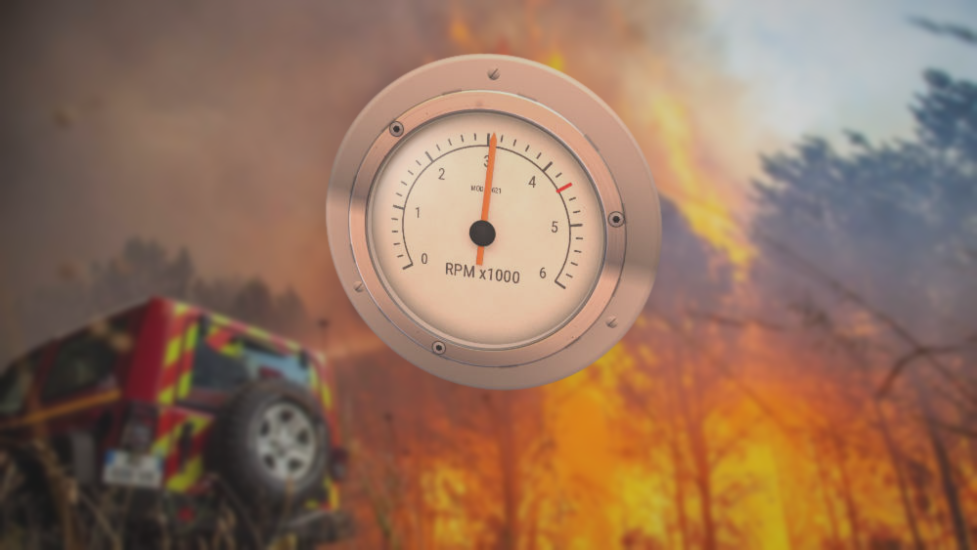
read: 3100 rpm
